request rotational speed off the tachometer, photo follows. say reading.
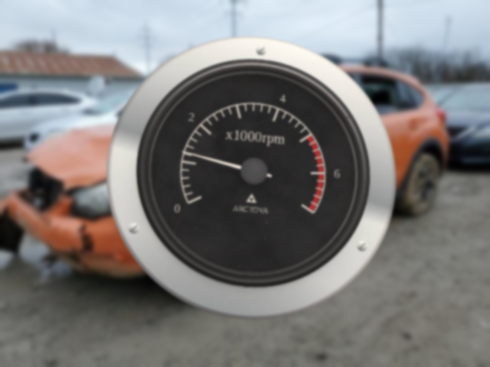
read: 1200 rpm
